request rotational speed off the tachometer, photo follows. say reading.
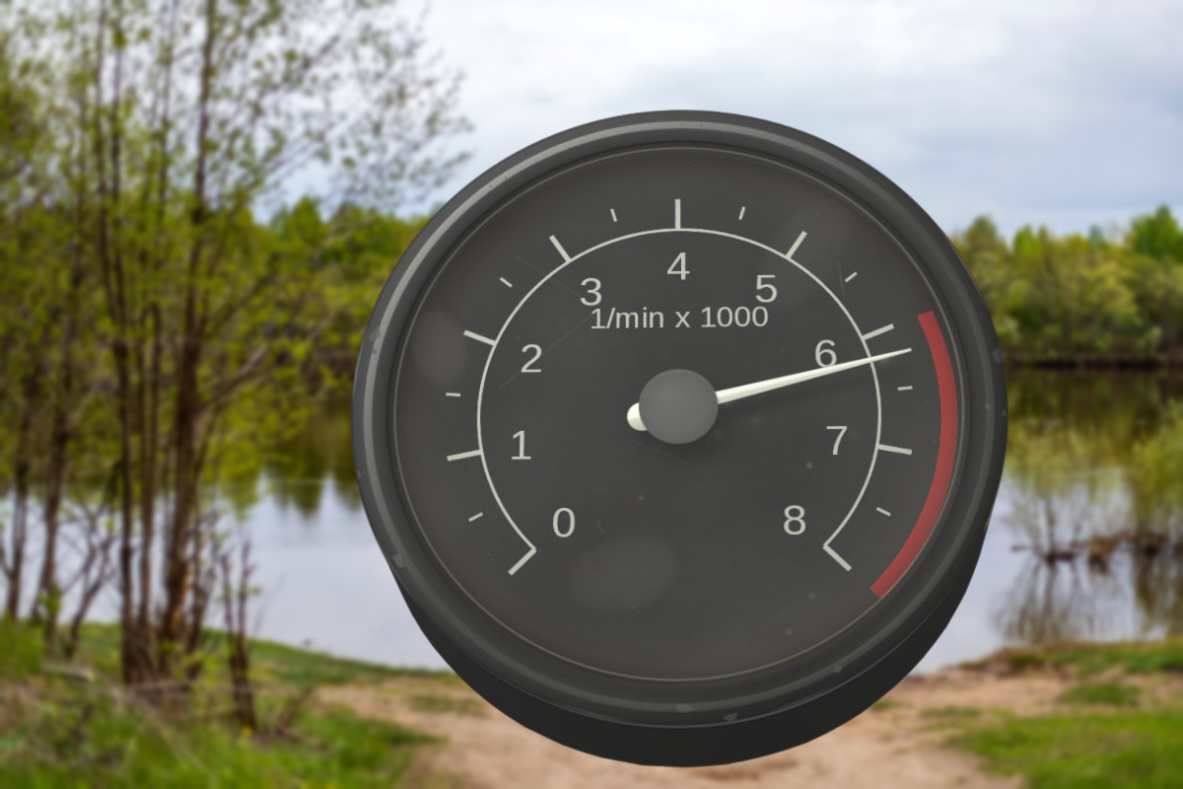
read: 6250 rpm
